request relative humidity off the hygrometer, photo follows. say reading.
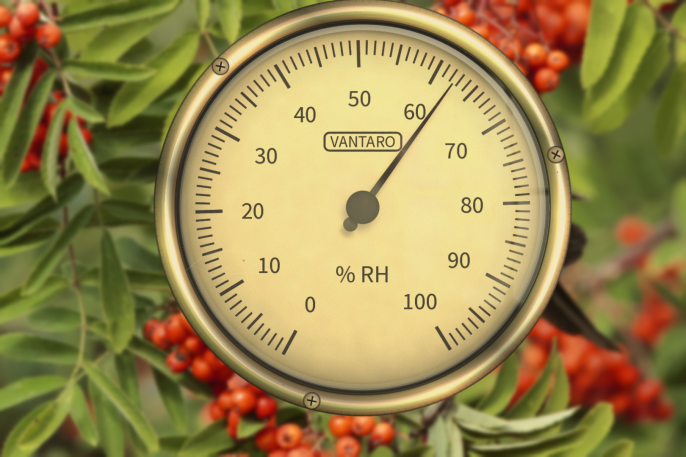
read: 62.5 %
